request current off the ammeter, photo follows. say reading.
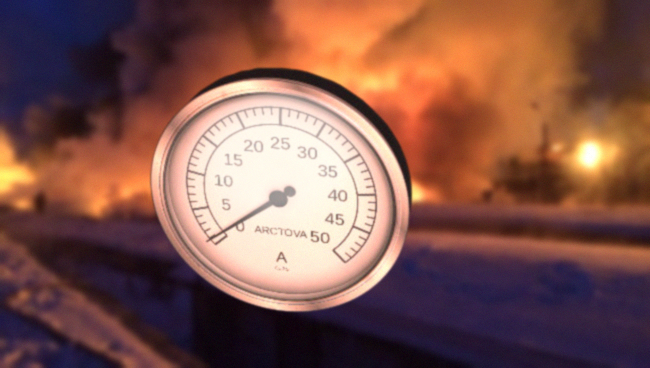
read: 1 A
